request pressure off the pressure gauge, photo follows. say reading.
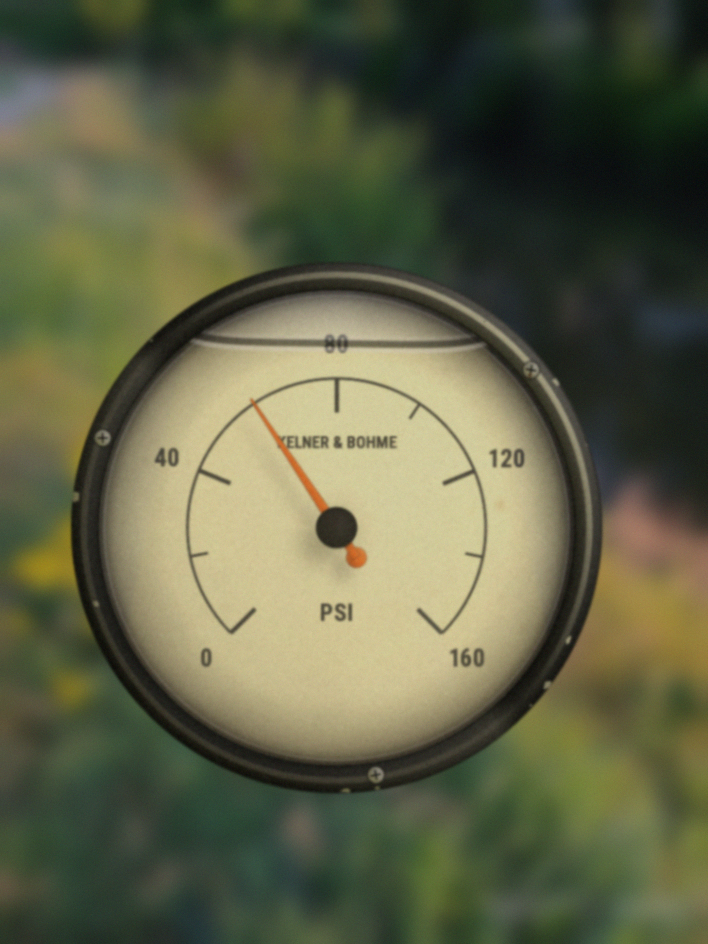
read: 60 psi
